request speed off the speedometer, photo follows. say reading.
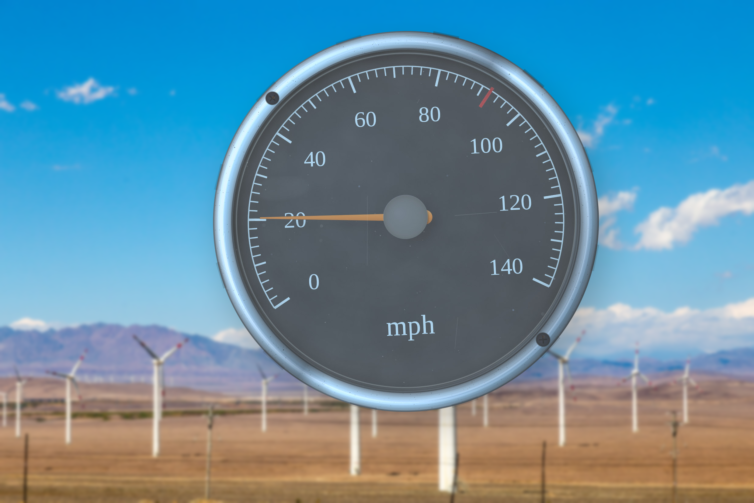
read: 20 mph
